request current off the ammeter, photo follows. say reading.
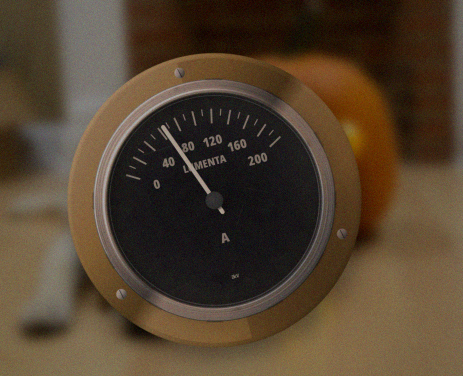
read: 65 A
